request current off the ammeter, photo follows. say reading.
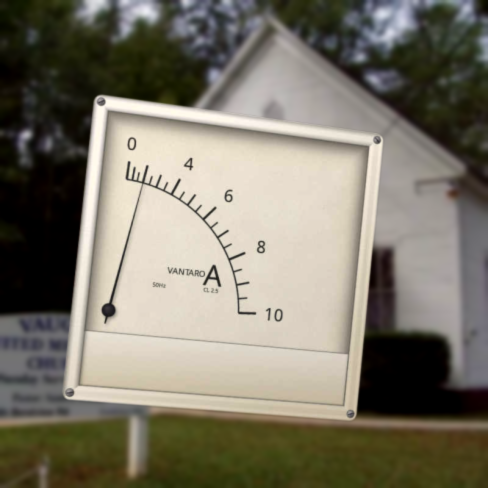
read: 2 A
